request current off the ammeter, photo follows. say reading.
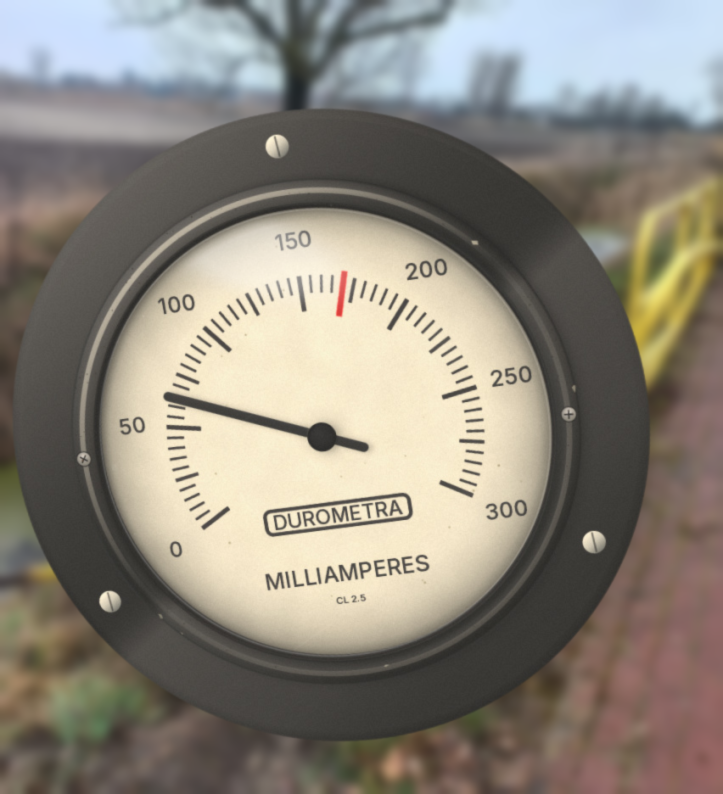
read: 65 mA
